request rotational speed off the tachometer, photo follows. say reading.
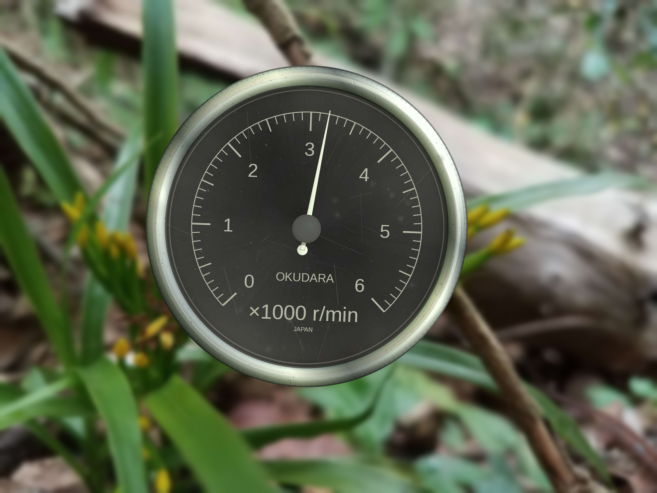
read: 3200 rpm
